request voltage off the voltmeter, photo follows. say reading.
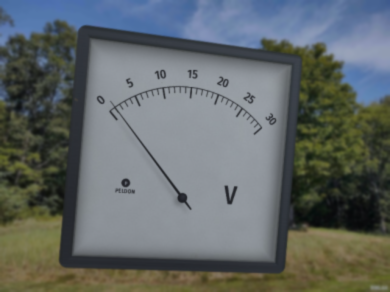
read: 1 V
